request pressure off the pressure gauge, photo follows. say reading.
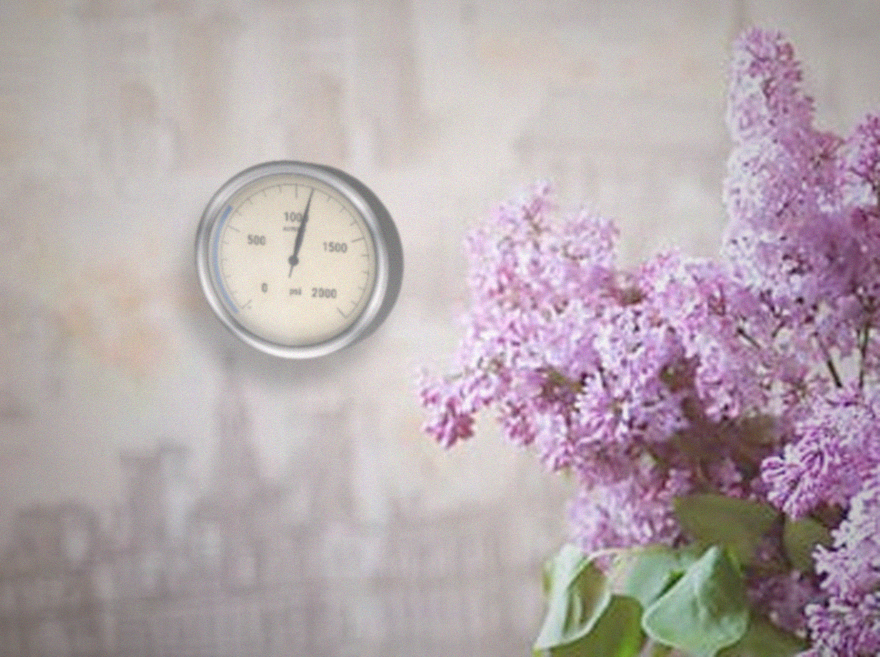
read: 1100 psi
